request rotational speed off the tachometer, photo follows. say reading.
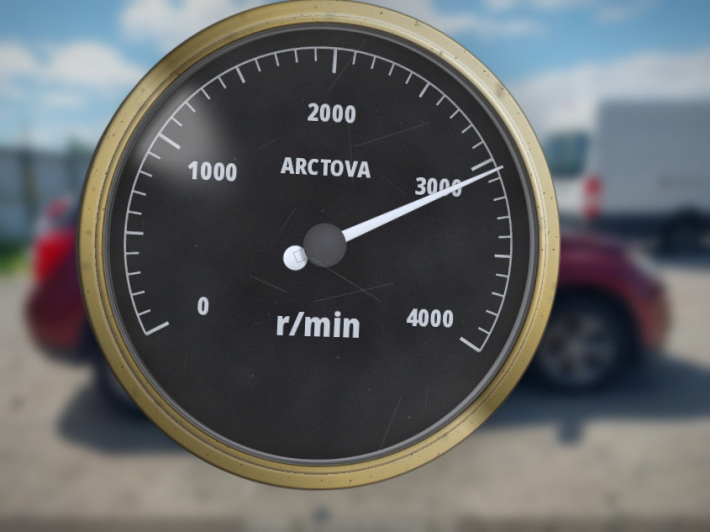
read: 3050 rpm
